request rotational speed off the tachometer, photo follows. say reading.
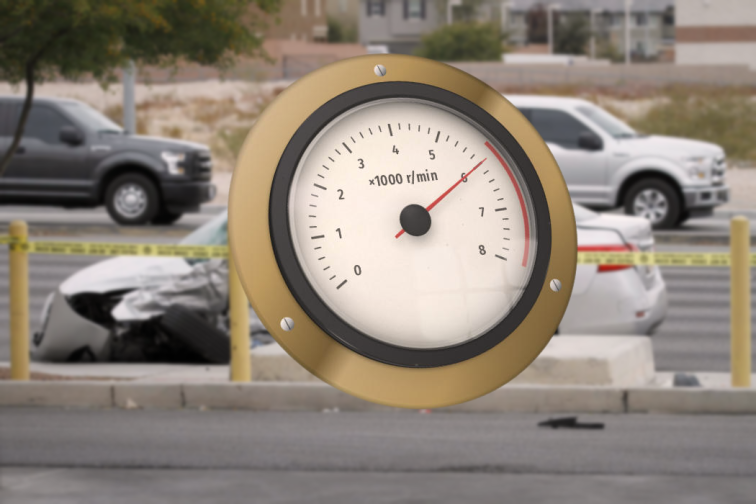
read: 6000 rpm
